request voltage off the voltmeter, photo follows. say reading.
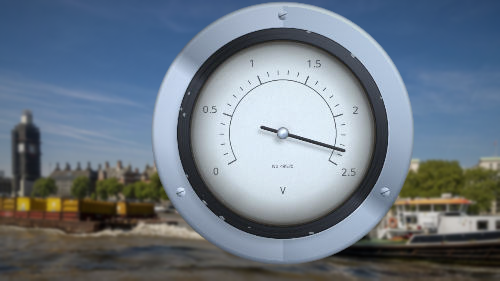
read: 2.35 V
